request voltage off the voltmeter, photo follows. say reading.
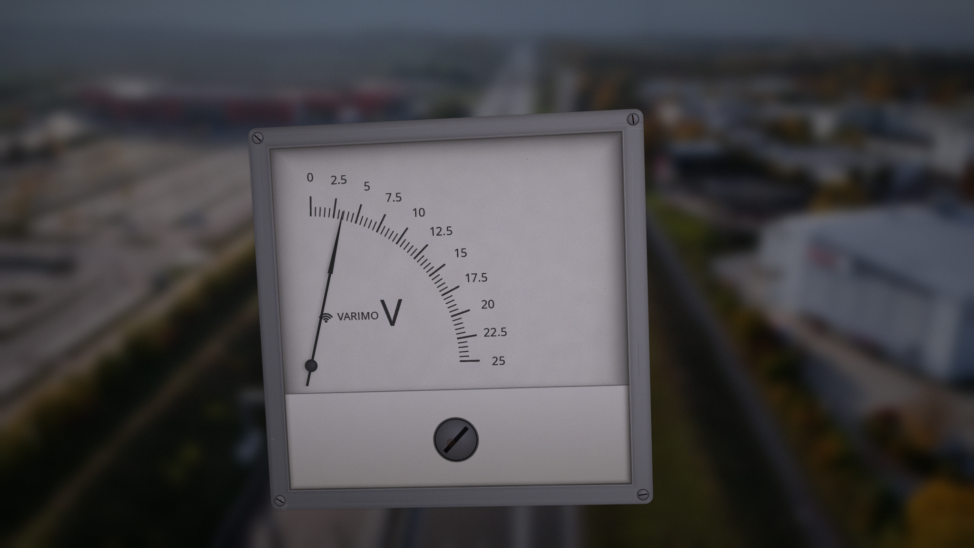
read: 3.5 V
